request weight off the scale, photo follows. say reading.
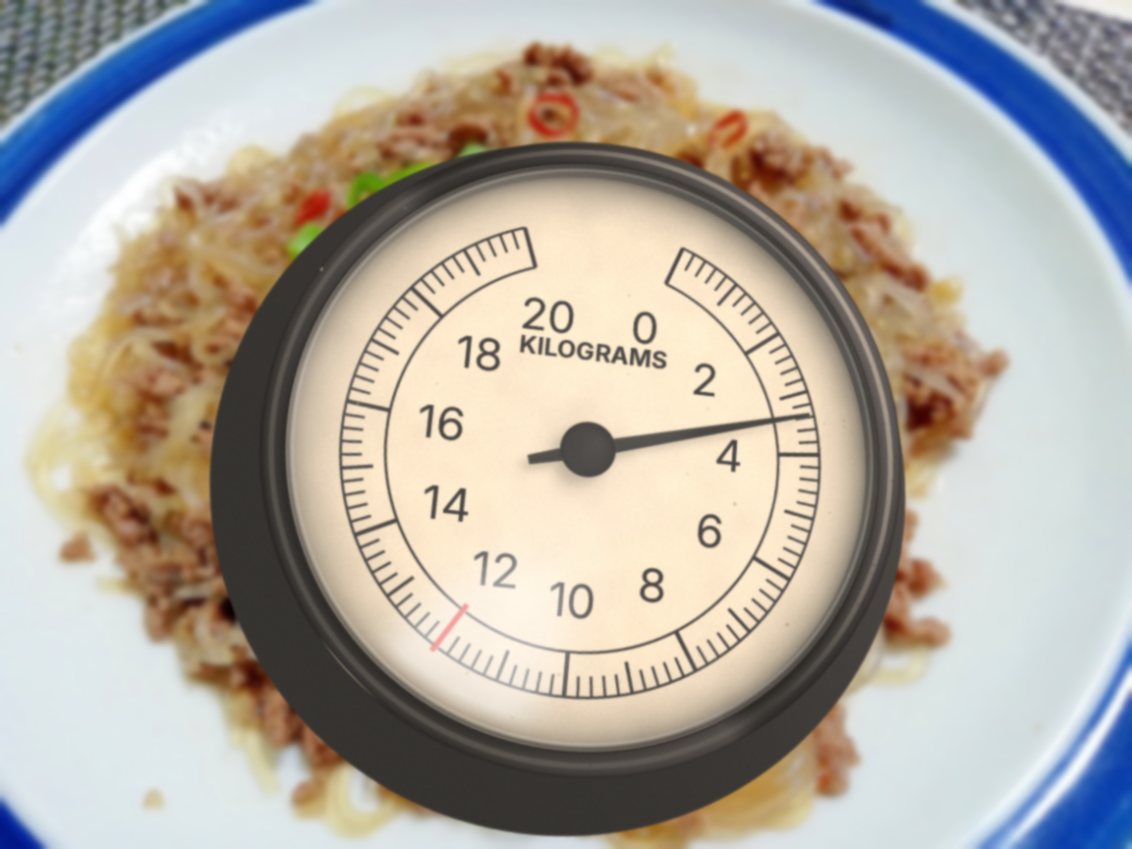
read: 3.4 kg
